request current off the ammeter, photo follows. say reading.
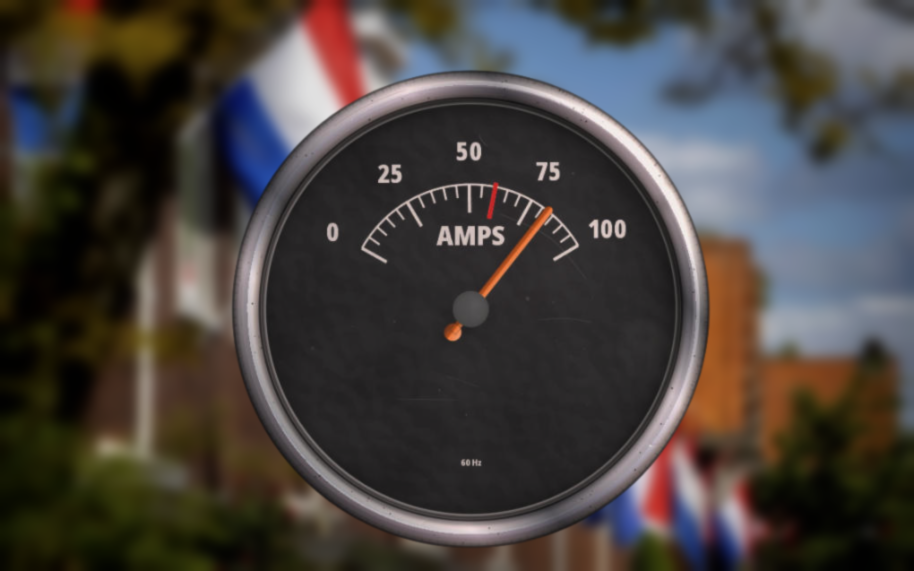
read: 82.5 A
